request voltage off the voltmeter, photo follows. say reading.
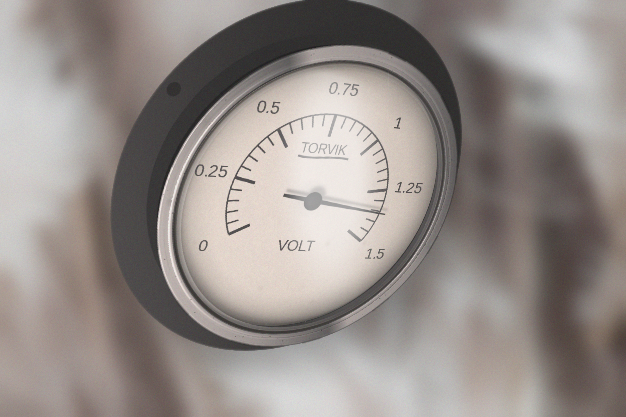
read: 1.35 V
